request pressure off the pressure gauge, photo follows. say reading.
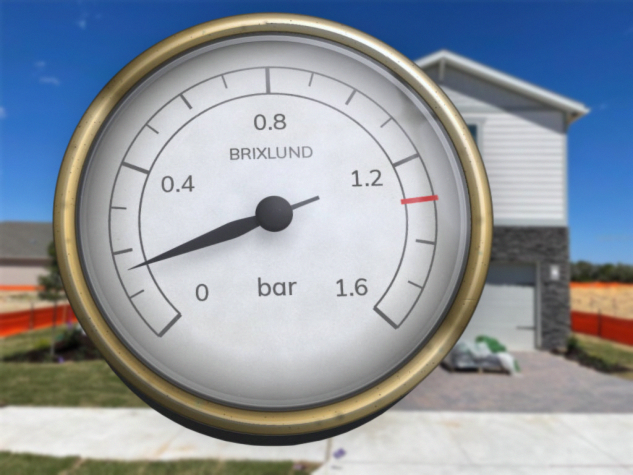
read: 0.15 bar
